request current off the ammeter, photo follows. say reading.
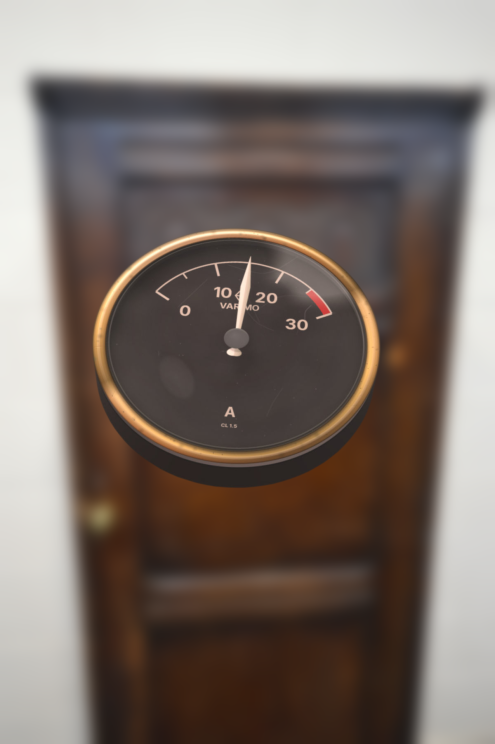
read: 15 A
